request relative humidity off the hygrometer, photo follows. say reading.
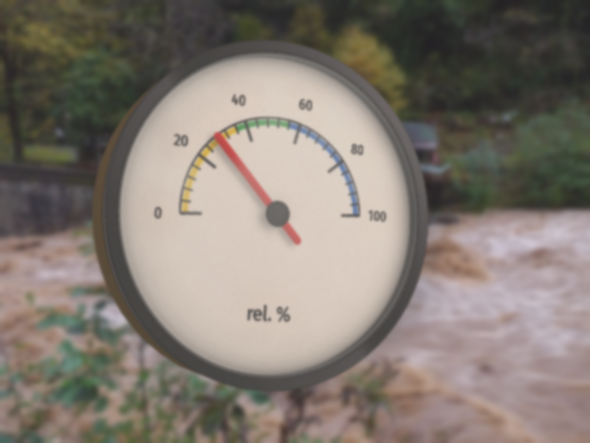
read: 28 %
